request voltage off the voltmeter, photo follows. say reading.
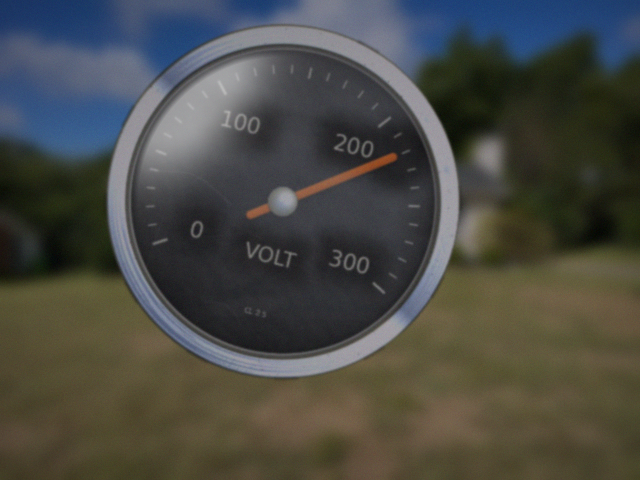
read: 220 V
